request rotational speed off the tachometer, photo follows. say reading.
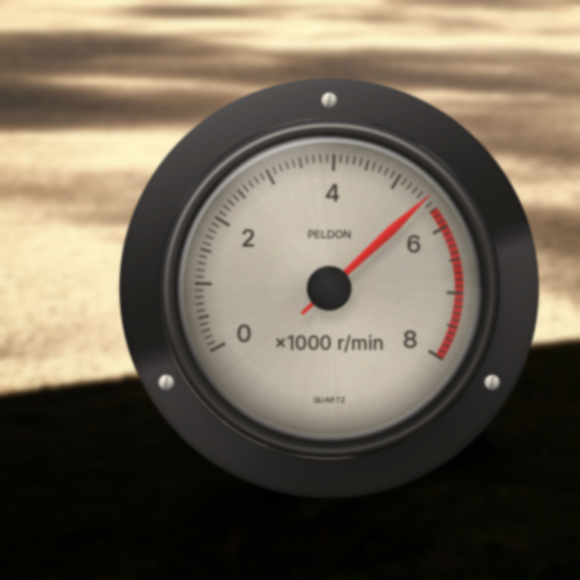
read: 5500 rpm
